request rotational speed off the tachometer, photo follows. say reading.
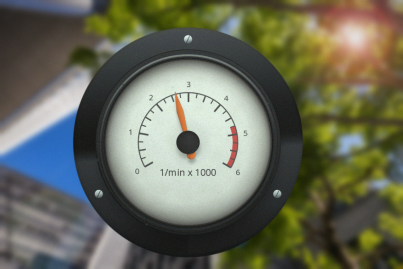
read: 2625 rpm
